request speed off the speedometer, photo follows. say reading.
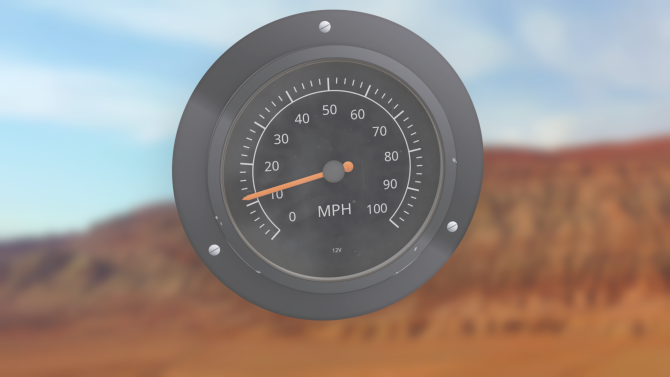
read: 12 mph
